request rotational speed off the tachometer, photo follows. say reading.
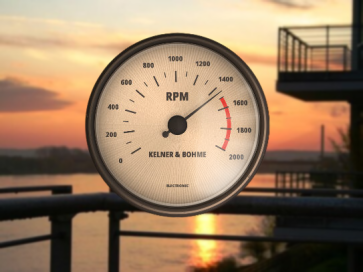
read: 1450 rpm
